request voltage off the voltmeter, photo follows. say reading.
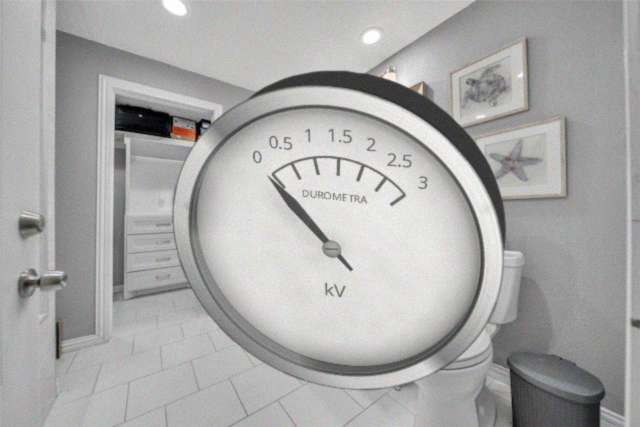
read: 0 kV
